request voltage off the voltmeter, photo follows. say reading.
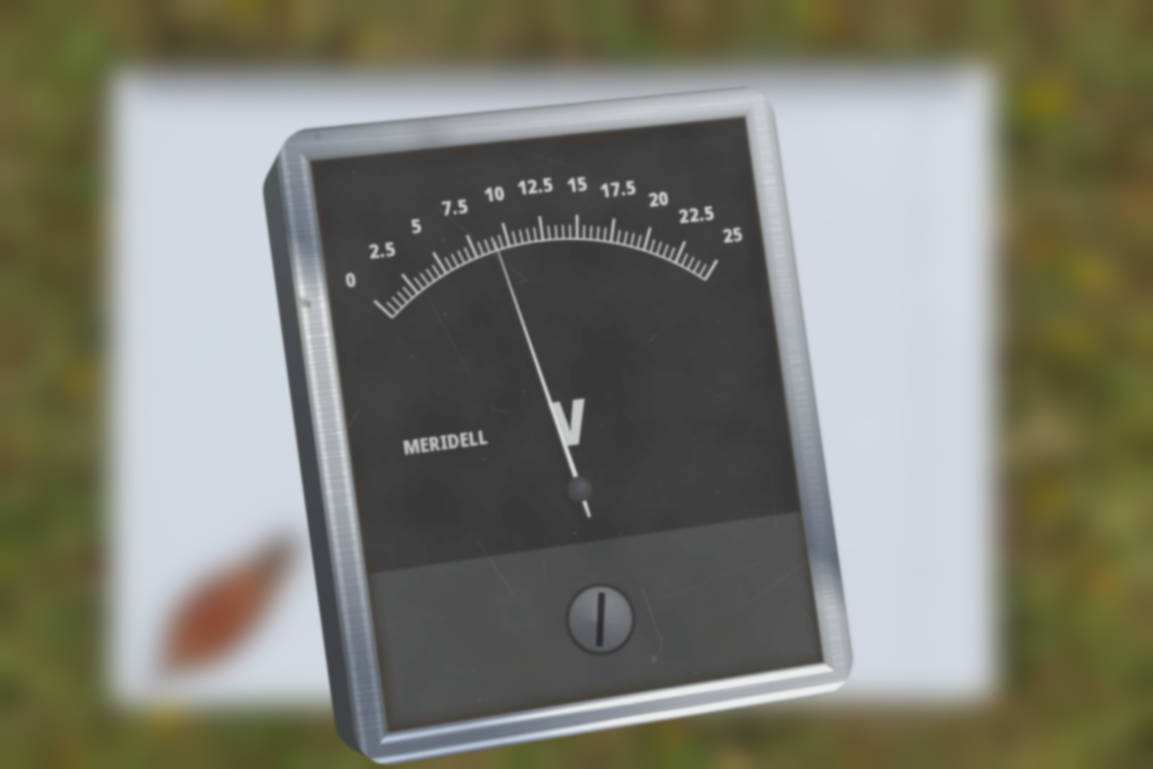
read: 9 V
